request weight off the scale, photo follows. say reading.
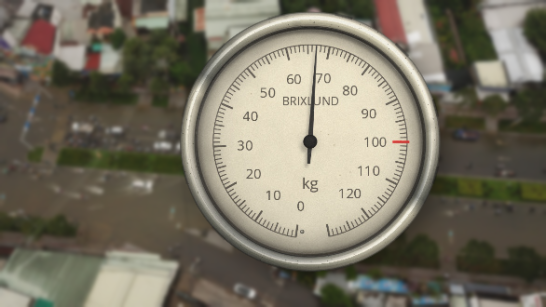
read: 67 kg
